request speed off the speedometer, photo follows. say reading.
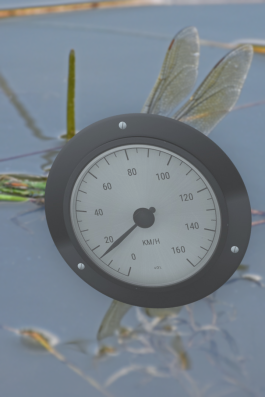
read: 15 km/h
